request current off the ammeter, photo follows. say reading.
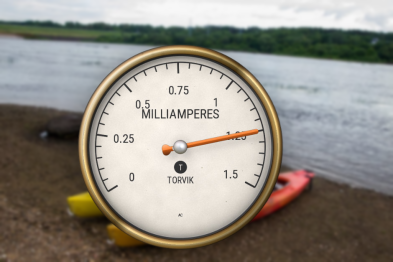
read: 1.25 mA
